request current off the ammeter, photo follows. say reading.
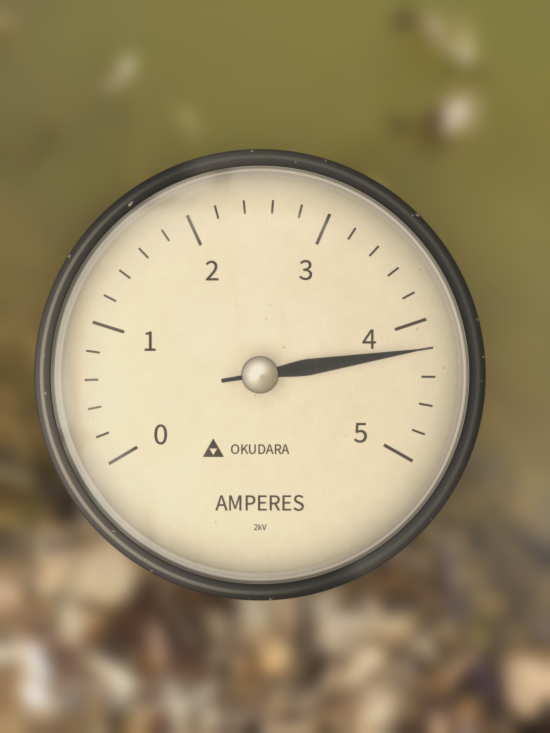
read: 4.2 A
